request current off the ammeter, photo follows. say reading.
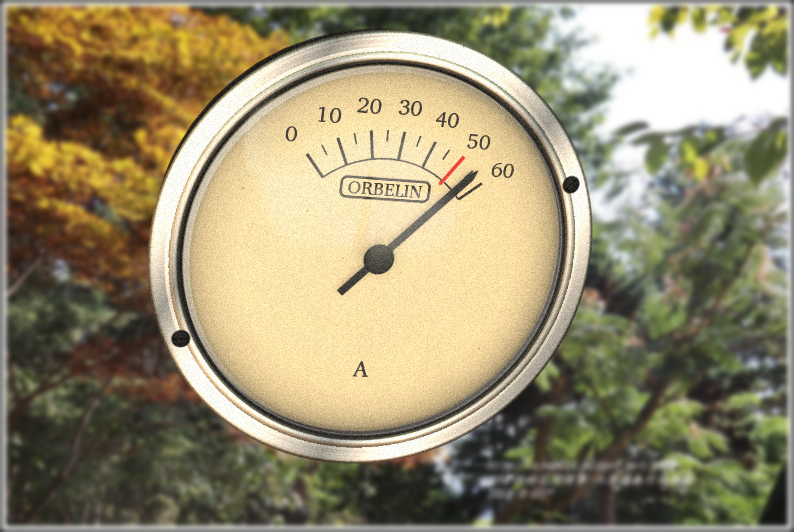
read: 55 A
